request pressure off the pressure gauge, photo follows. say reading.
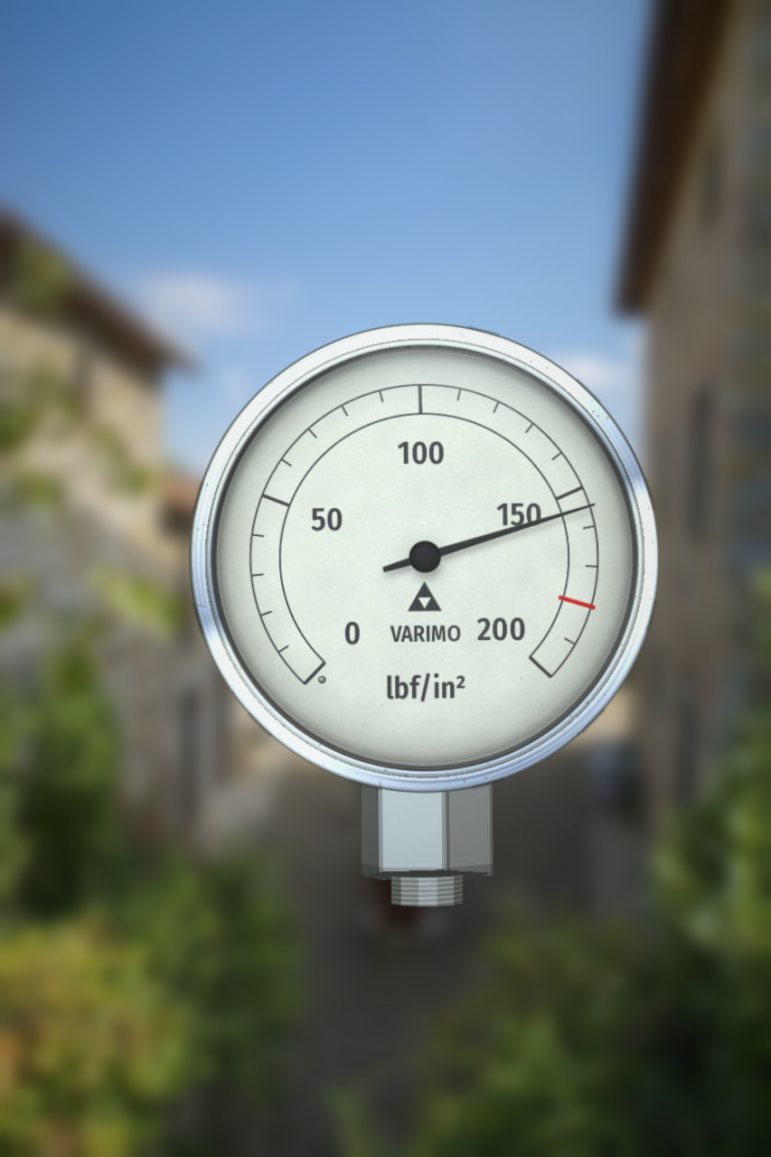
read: 155 psi
